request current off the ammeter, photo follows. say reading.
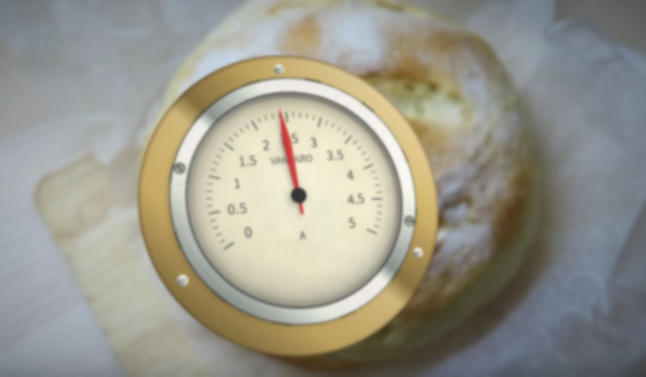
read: 2.4 A
